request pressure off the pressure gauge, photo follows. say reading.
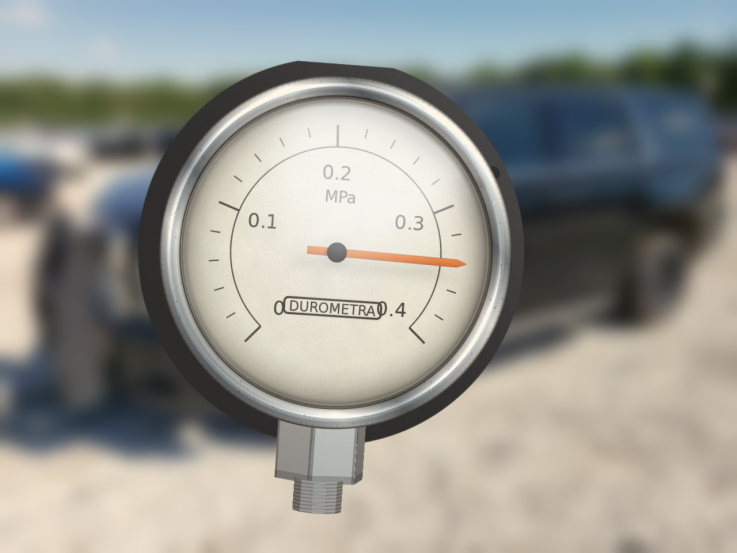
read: 0.34 MPa
